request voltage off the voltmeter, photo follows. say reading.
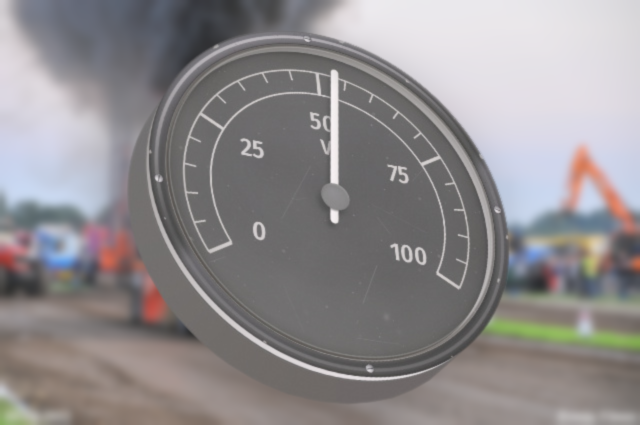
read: 52.5 V
